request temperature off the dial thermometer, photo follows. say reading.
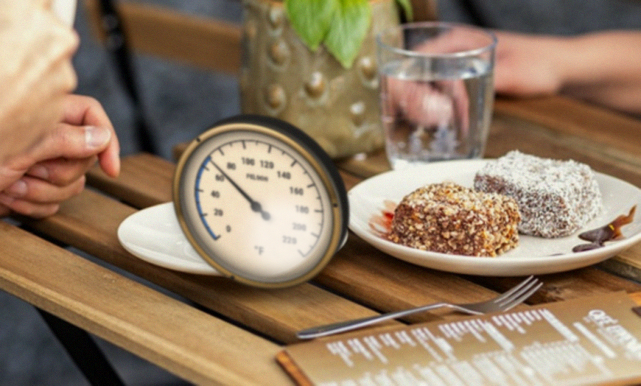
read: 70 °F
